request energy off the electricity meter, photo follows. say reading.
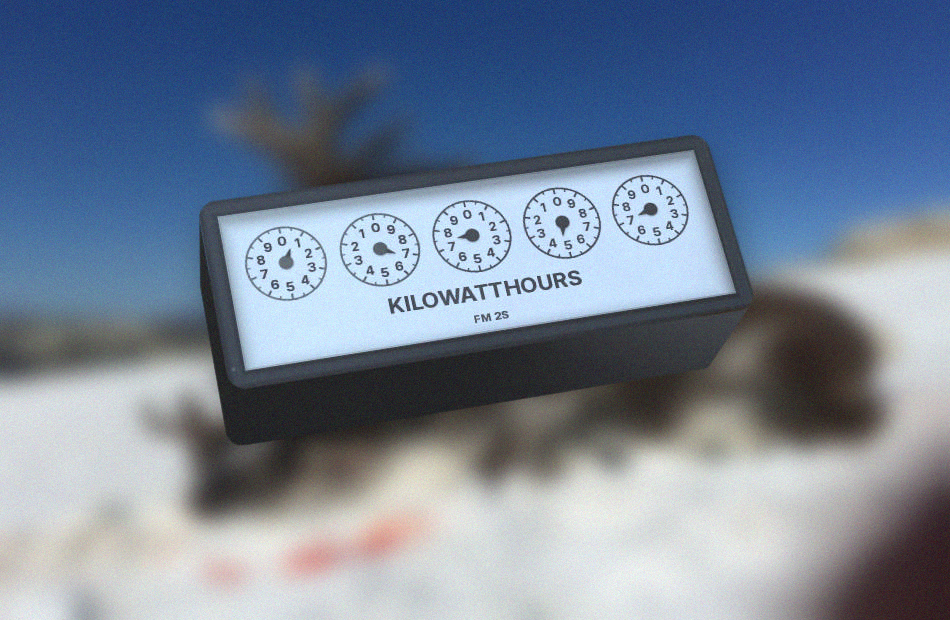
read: 6747 kWh
